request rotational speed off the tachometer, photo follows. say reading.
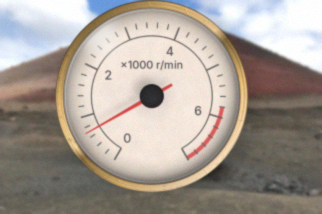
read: 700 rpm
